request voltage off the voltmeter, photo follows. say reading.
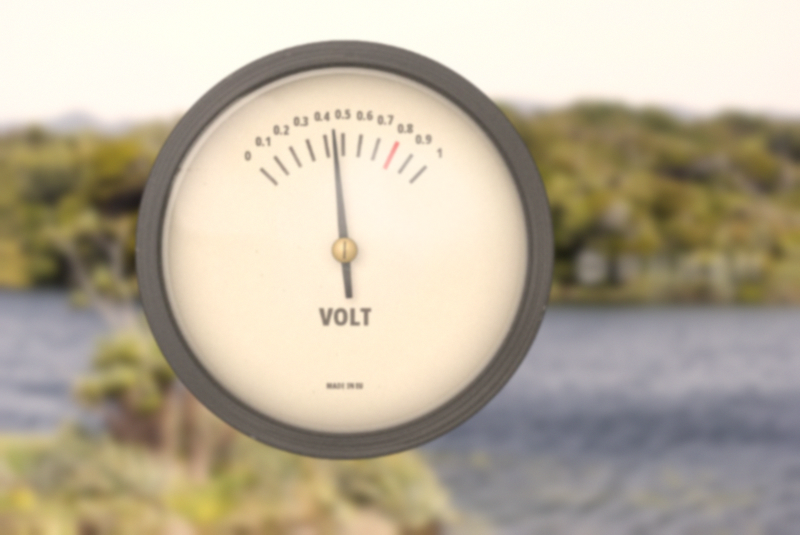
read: 0.45 V
